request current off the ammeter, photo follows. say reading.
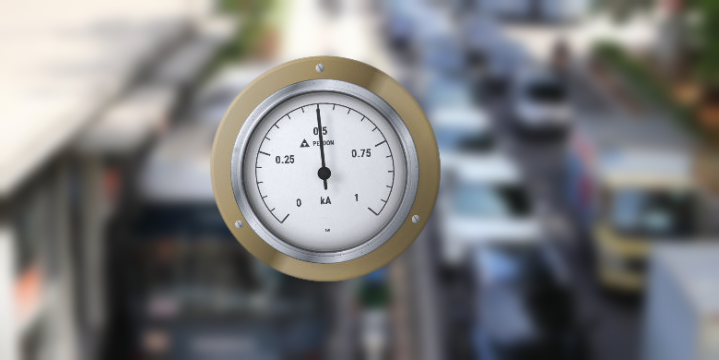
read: 0.5 kA
